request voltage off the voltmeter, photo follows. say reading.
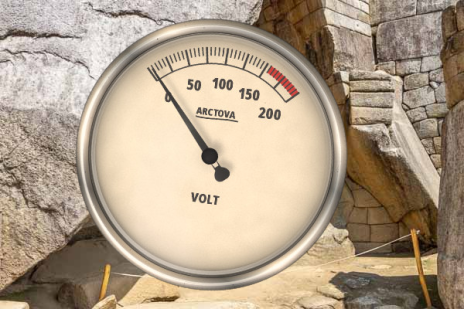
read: 5 V
